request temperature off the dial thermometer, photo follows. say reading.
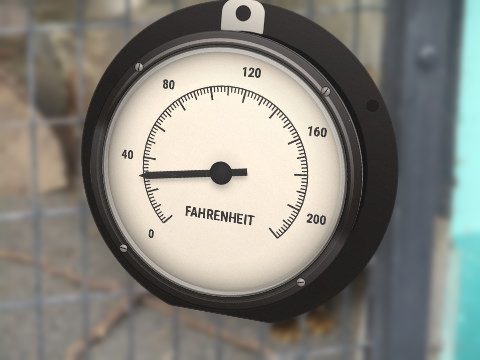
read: 30 °F
